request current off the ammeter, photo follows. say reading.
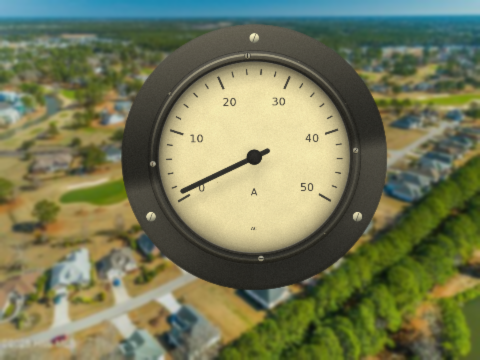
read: 1 A
